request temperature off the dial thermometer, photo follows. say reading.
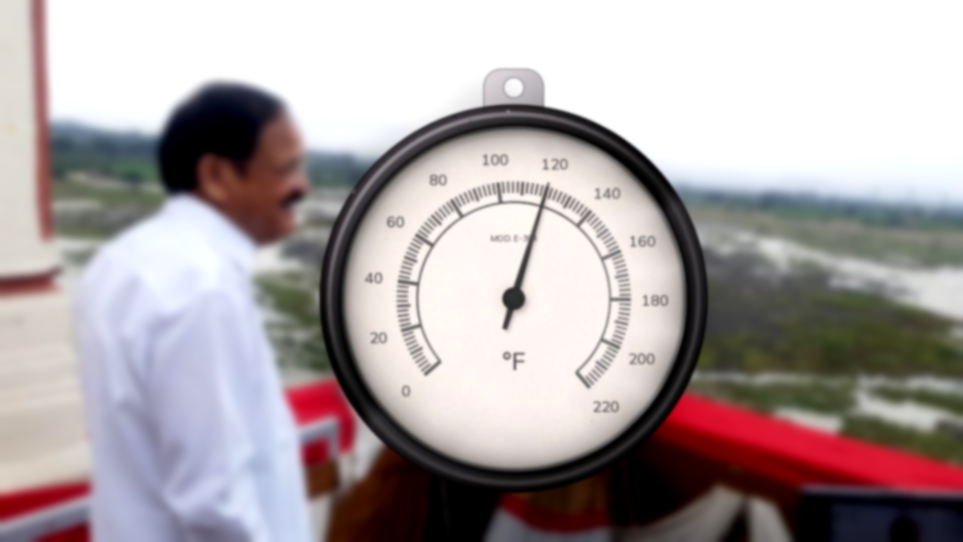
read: 120 °F
